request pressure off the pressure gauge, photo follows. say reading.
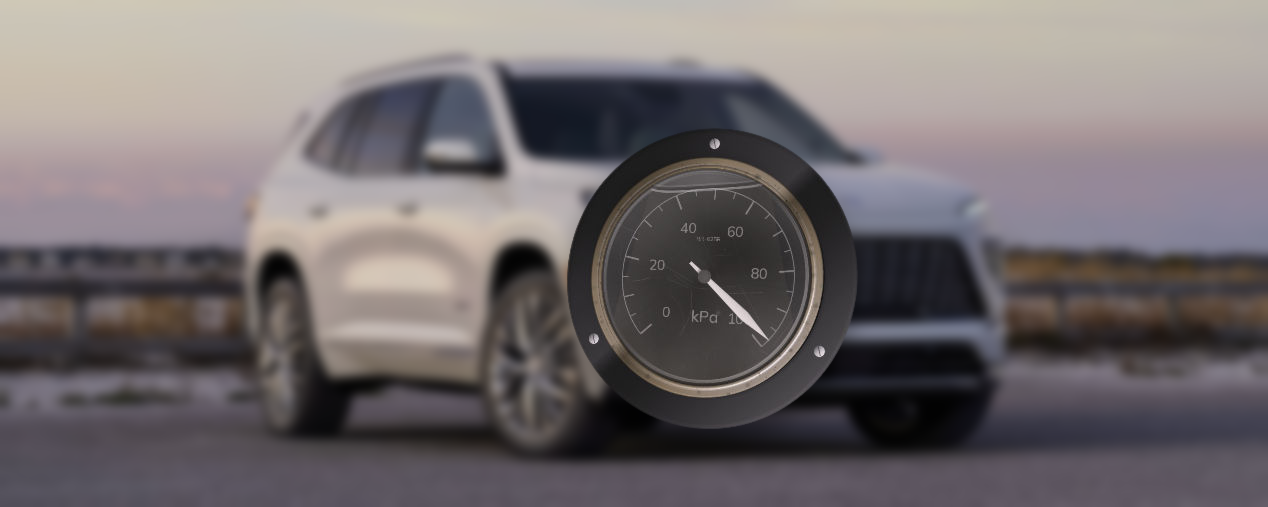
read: 97.5 kPa
